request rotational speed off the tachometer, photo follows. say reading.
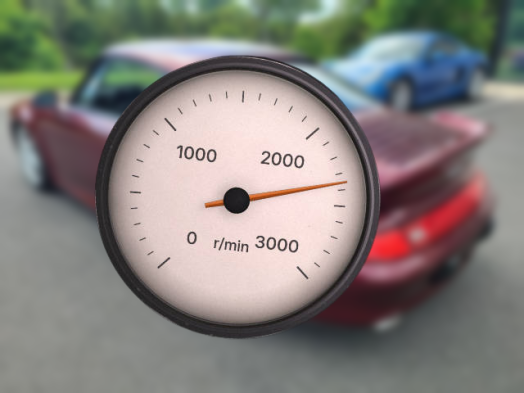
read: 2350 rpm
